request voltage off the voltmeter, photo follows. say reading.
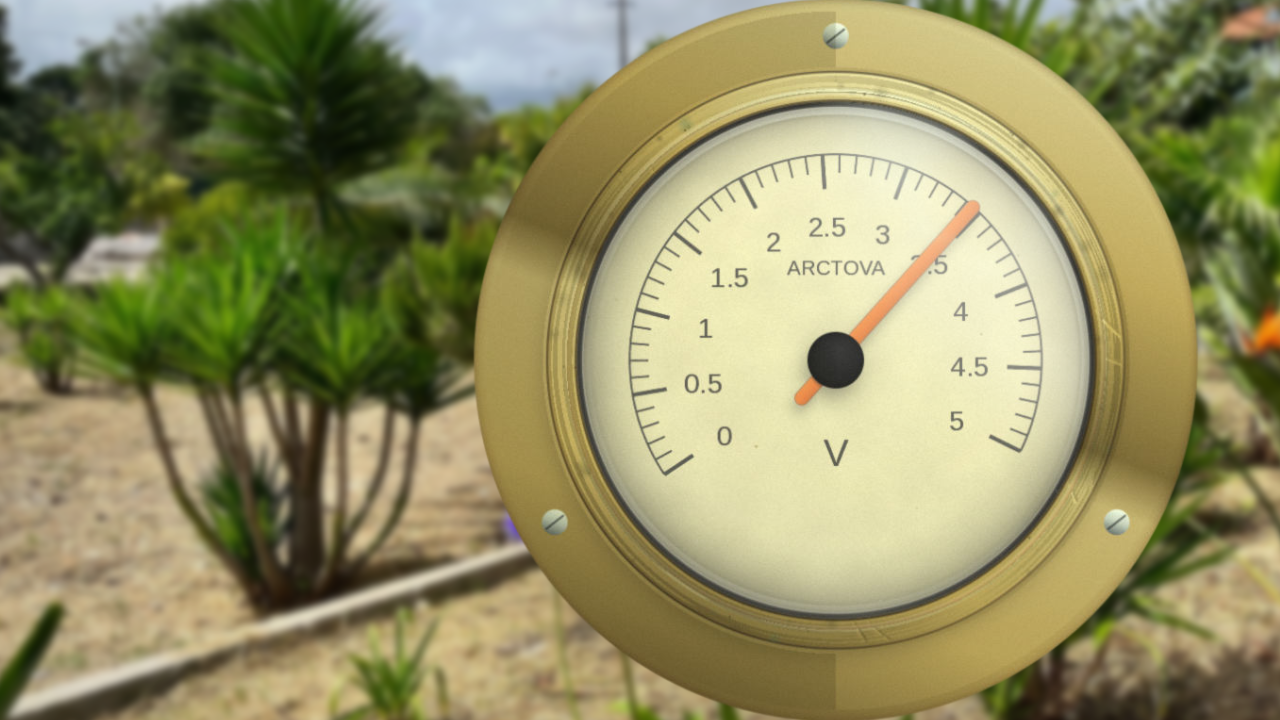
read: 3.45 V
